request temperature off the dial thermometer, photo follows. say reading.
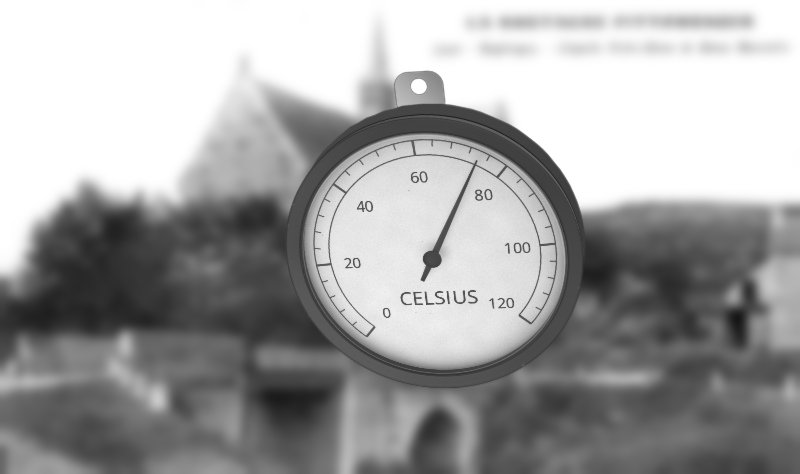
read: 74 °C
